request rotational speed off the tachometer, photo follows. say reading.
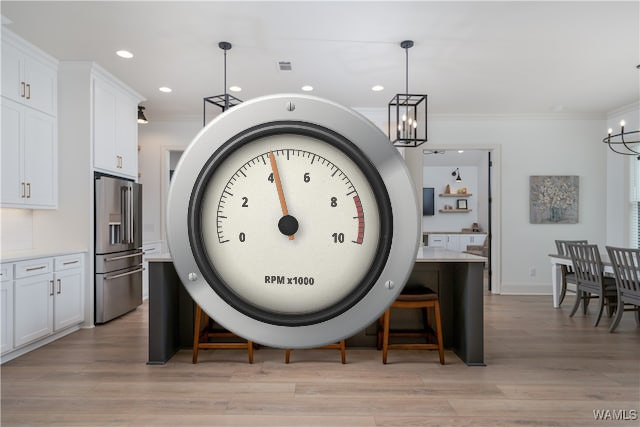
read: 4400 rpm
